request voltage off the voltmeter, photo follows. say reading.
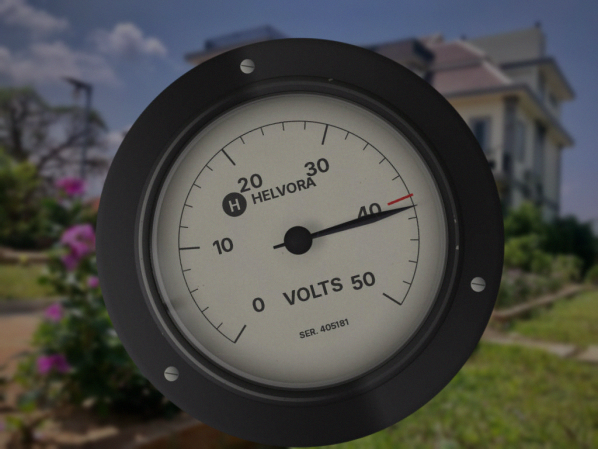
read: 41 V
